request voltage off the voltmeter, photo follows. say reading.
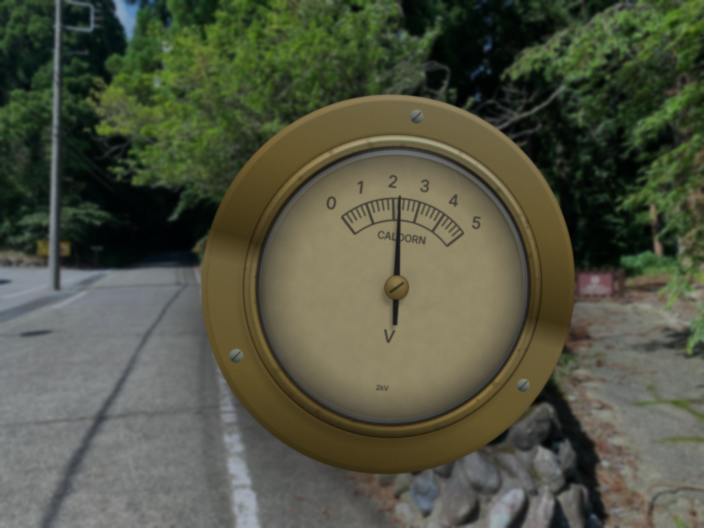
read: 2.2 V
